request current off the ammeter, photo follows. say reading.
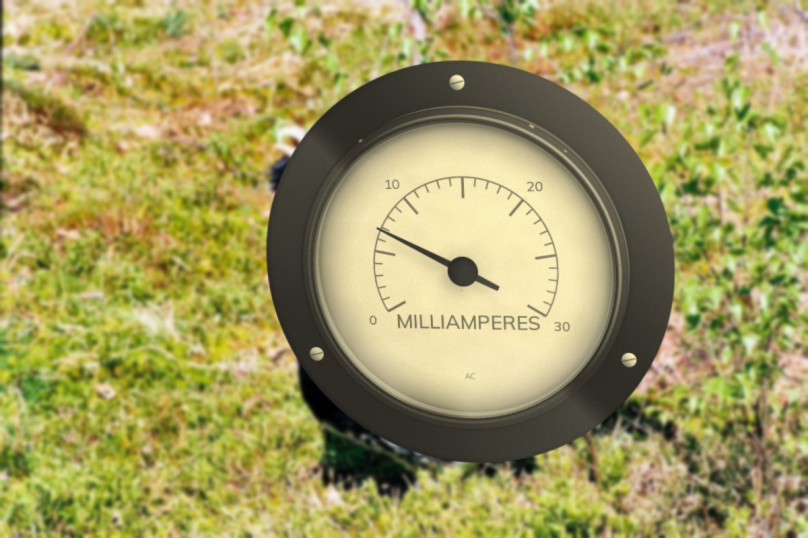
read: 7 mA
